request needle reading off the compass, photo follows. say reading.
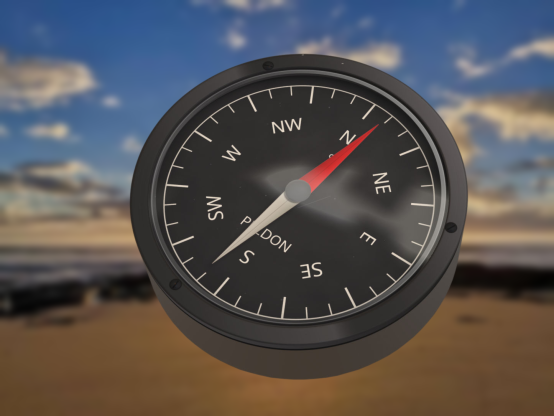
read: 10 °
